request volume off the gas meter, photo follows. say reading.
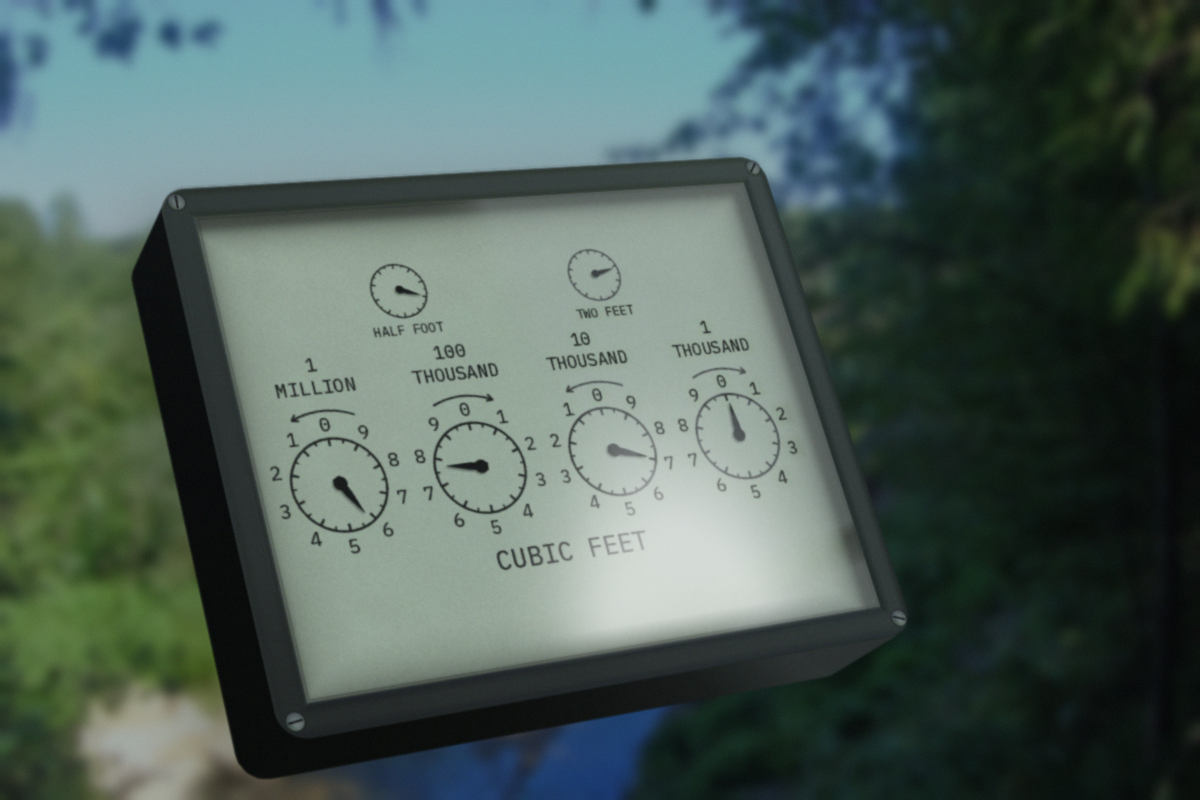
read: 577000 ft³
